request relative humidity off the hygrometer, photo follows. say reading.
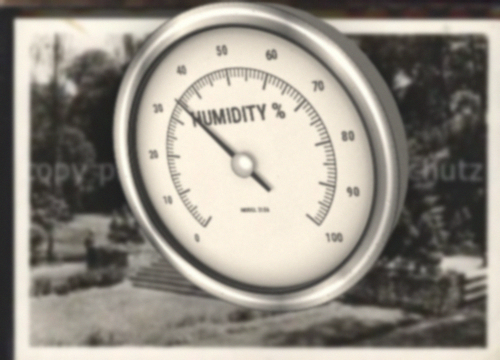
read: 35 %
